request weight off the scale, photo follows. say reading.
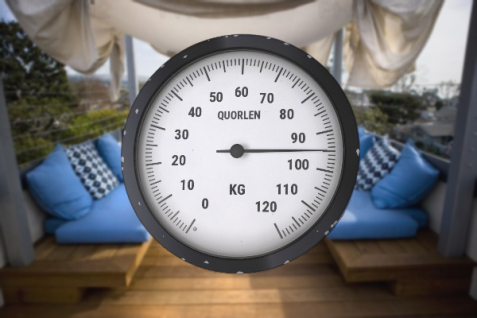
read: 95 kg
